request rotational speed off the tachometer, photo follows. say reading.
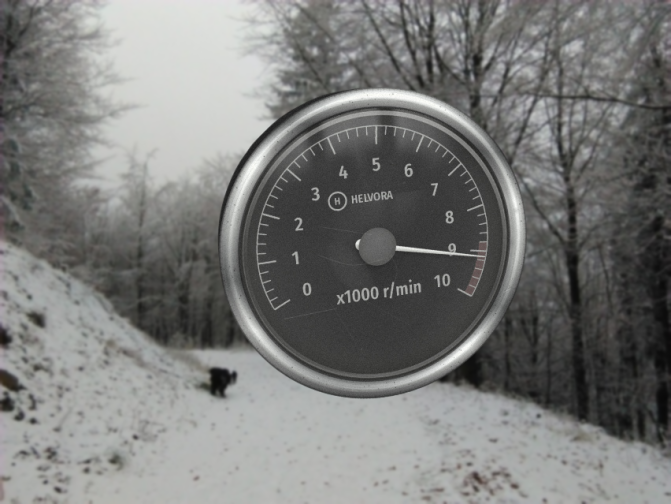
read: 9100 rpm
